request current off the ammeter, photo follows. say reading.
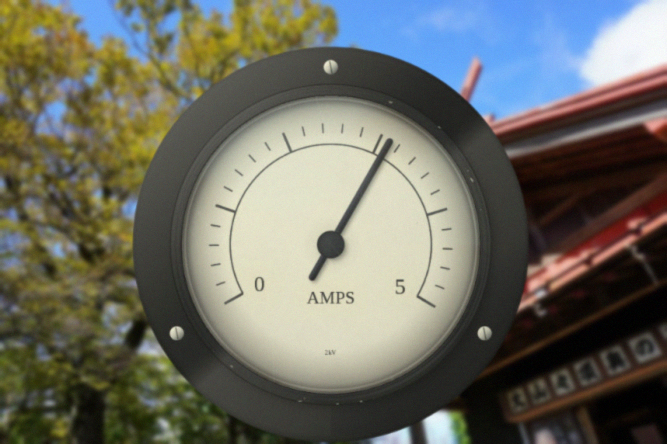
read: 3.1 A
